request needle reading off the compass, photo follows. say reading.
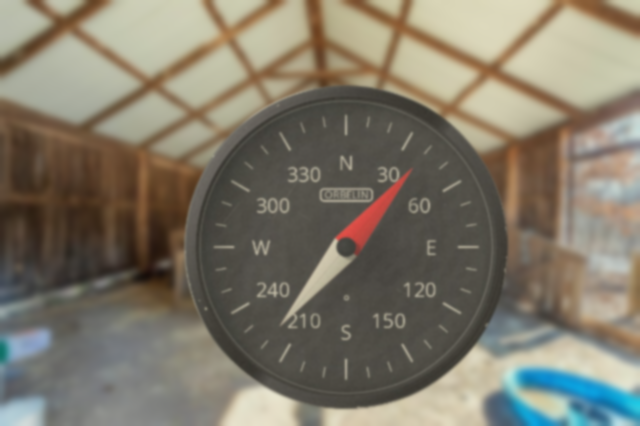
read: 40 °
